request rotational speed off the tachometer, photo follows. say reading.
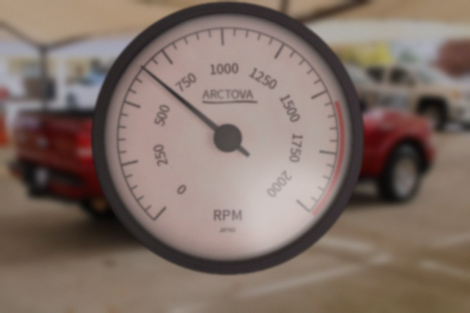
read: 650 rpm
